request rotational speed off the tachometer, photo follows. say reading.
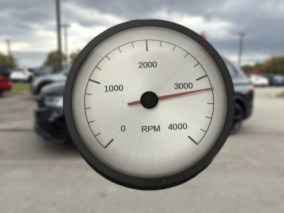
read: 3200 rpm
